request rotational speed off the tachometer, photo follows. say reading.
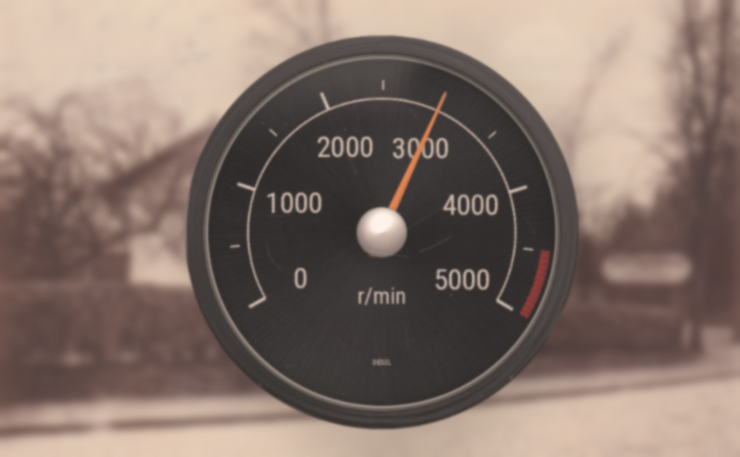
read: 3000 rpm
